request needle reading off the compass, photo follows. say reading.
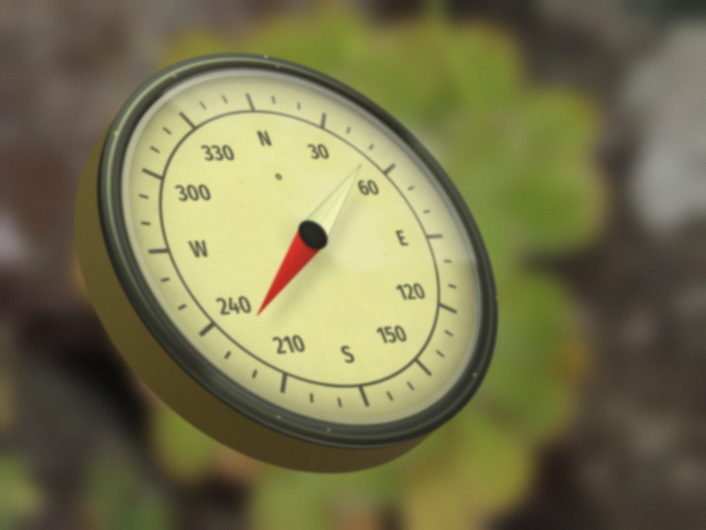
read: 230 °
